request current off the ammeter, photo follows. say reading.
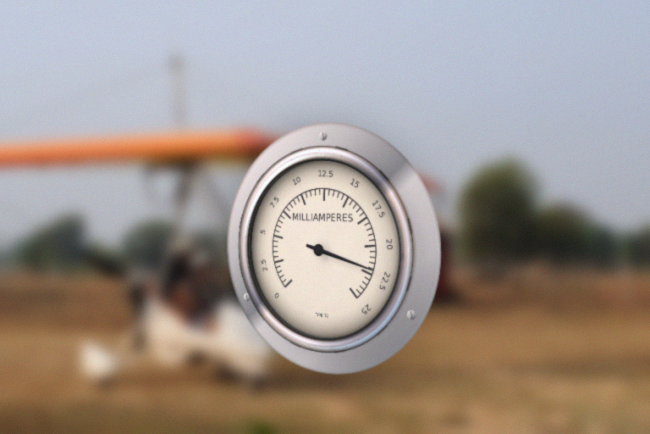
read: 22 mA
